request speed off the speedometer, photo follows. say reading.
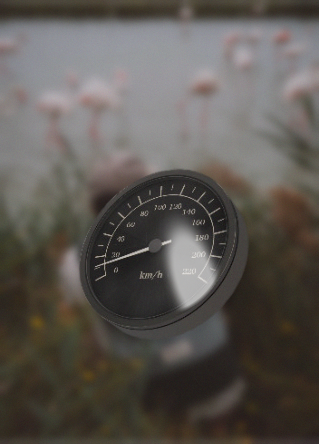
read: 10 km/h
